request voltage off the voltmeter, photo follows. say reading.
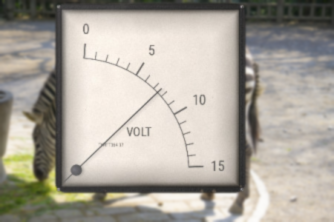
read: 7.5 V
